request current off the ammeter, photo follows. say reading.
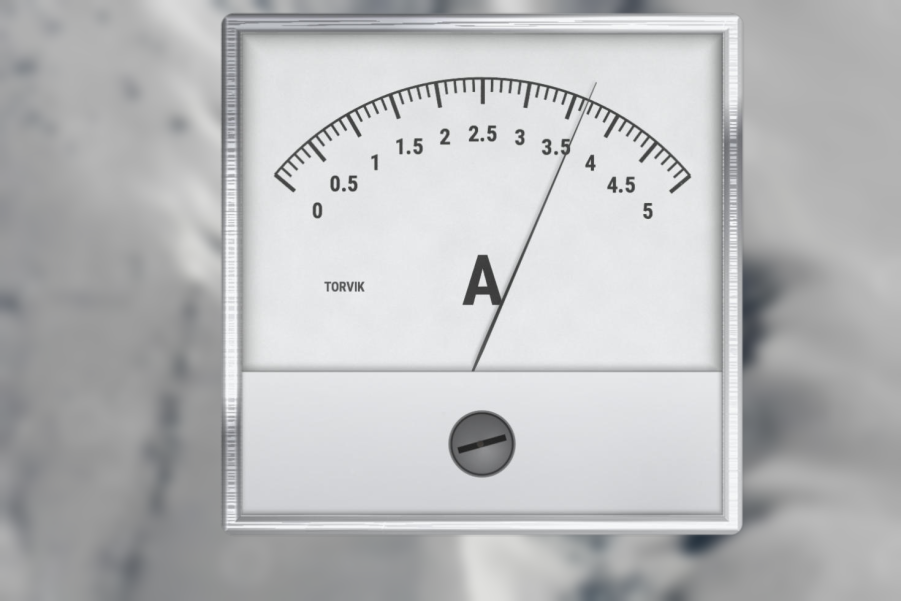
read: 3.65 A
